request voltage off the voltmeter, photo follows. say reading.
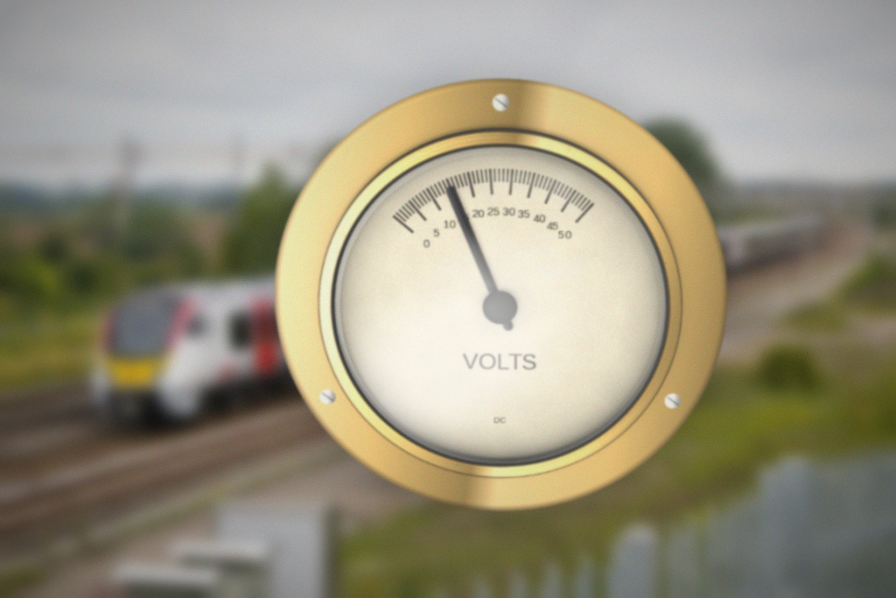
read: 15 V
